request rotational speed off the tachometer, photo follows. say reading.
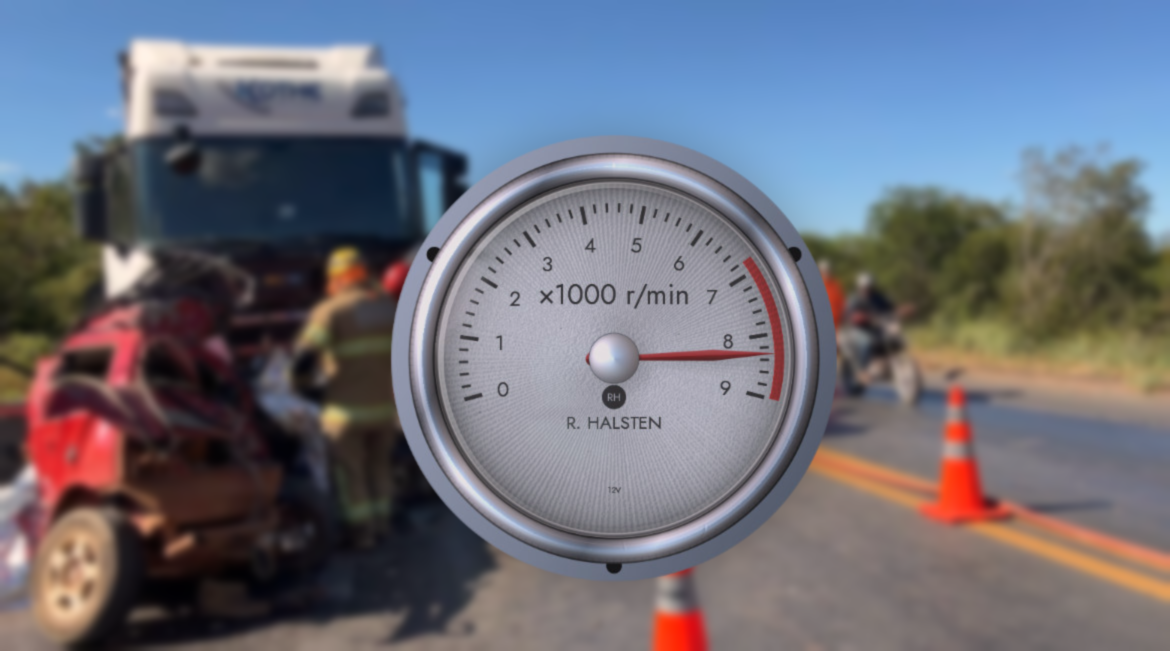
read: 8300 rpm
